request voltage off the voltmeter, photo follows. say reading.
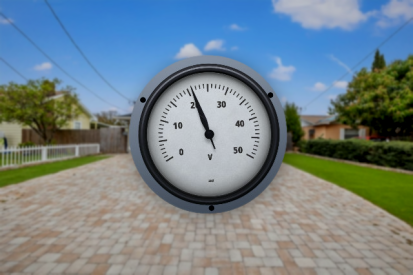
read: 21 V
